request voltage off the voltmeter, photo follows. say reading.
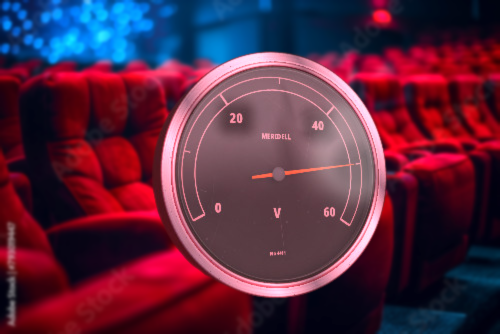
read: 50 V
